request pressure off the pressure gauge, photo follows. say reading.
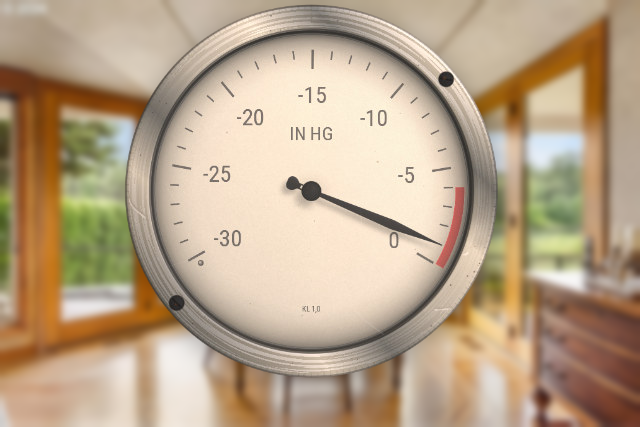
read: -1 inHg
